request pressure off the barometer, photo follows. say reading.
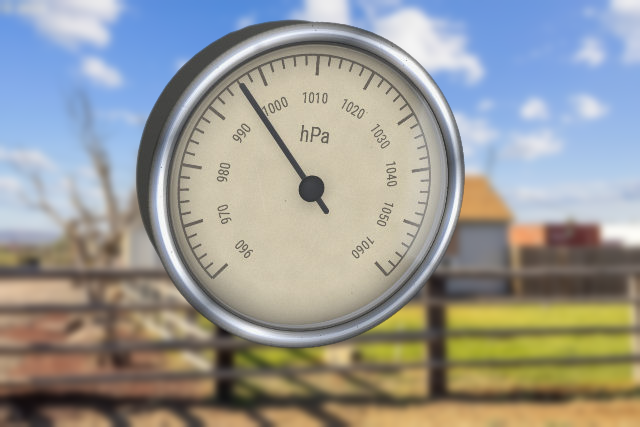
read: 996 hPa
